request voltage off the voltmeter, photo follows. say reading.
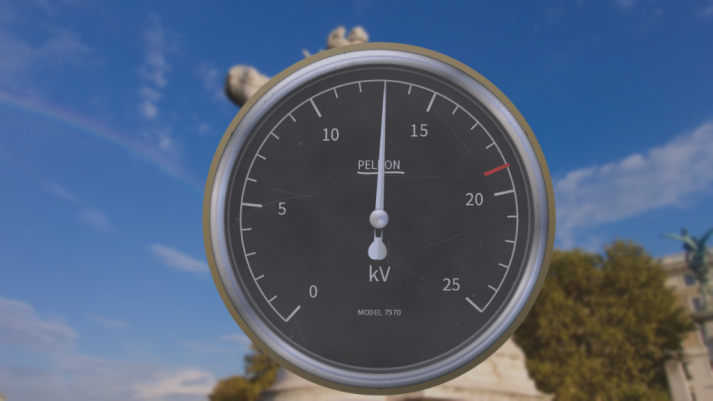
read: 13 kV
